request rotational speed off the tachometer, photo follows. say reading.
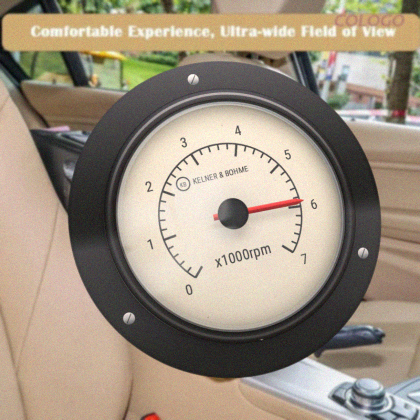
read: 5900 rpm
